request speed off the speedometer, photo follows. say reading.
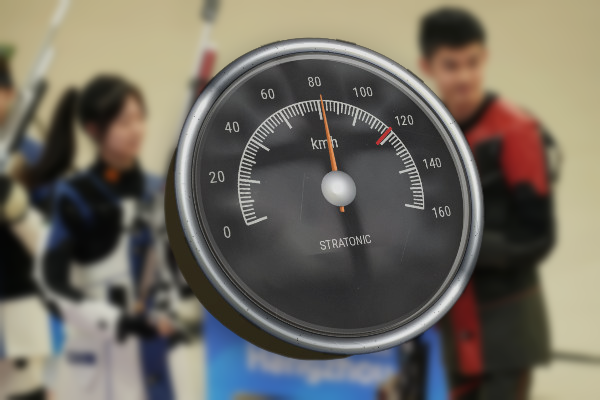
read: 80 km/h
